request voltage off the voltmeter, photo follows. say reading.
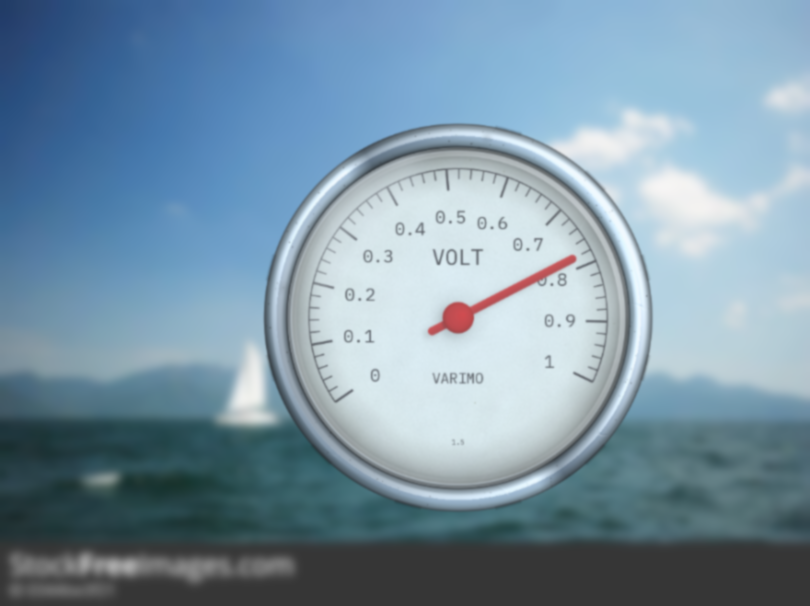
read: 0.78 V
